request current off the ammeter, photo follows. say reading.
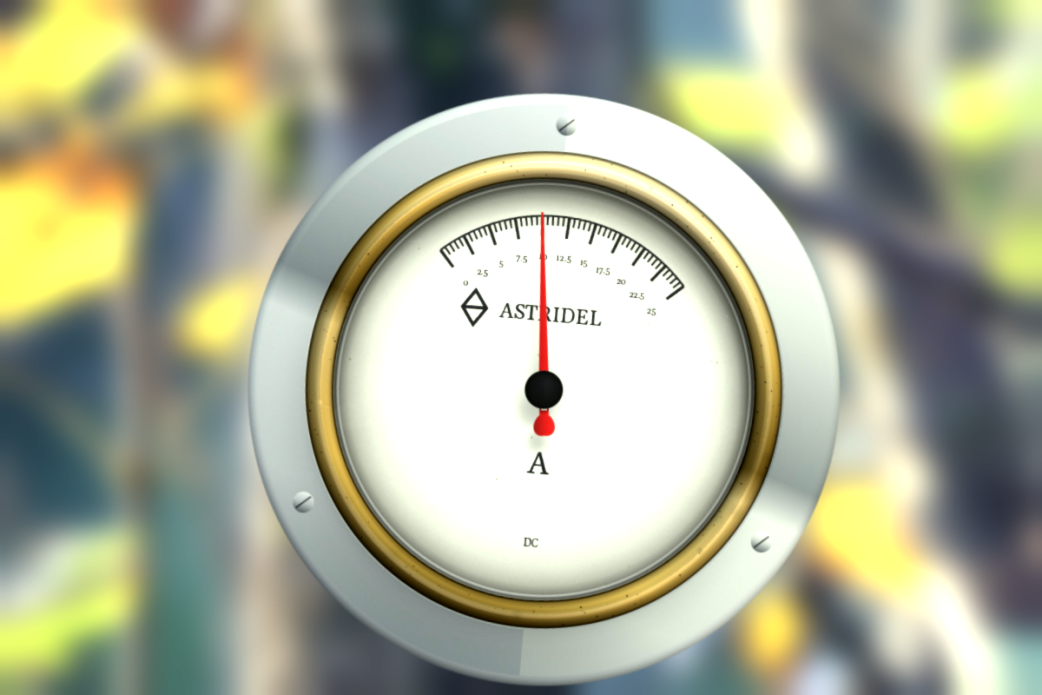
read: 10 A
